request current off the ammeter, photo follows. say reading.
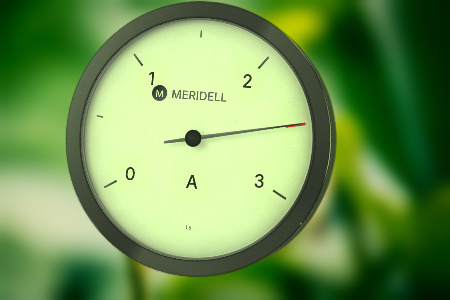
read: 2.5 A
